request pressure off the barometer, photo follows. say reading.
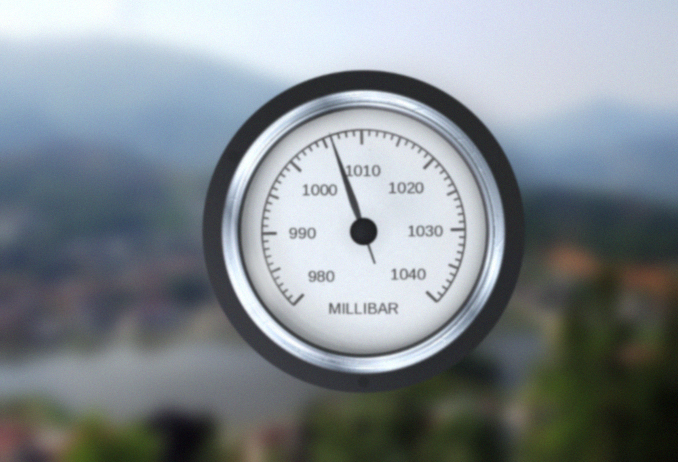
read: 1006 mbar
